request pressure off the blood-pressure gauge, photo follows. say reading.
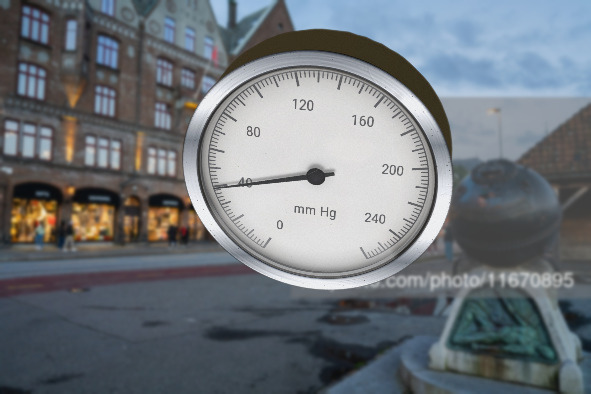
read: 40 mmHg
